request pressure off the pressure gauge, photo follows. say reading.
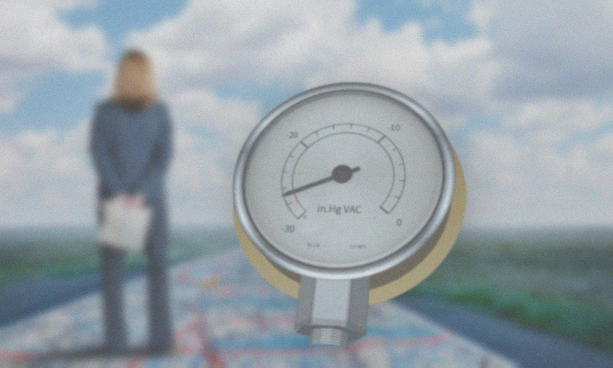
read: -27 inHg
